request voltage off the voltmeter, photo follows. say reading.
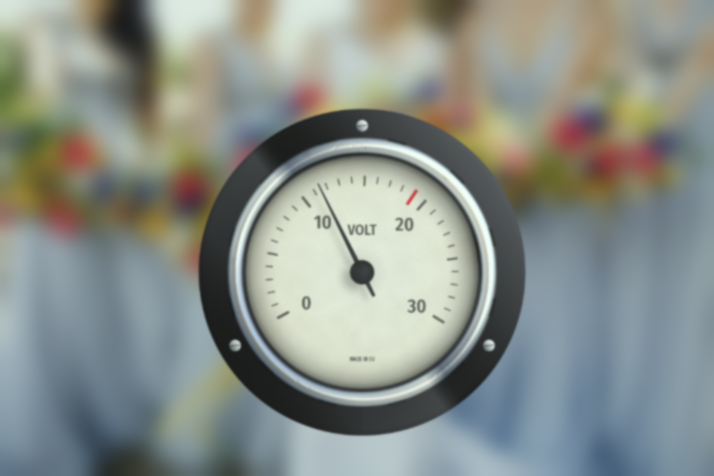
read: 11.5 V
